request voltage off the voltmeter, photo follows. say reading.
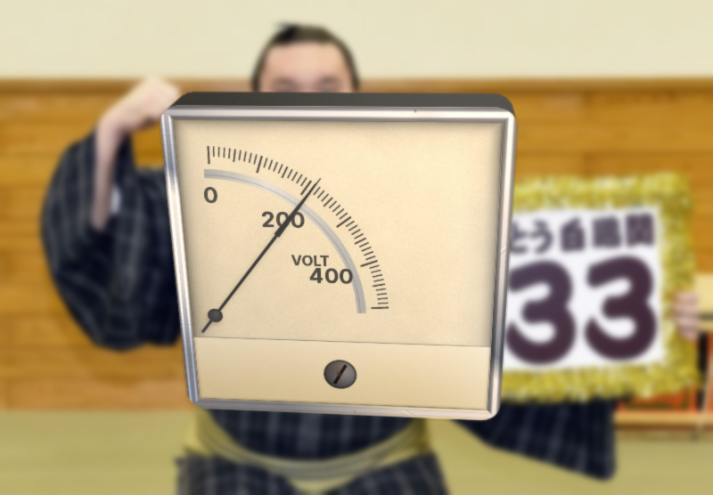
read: 210 V
